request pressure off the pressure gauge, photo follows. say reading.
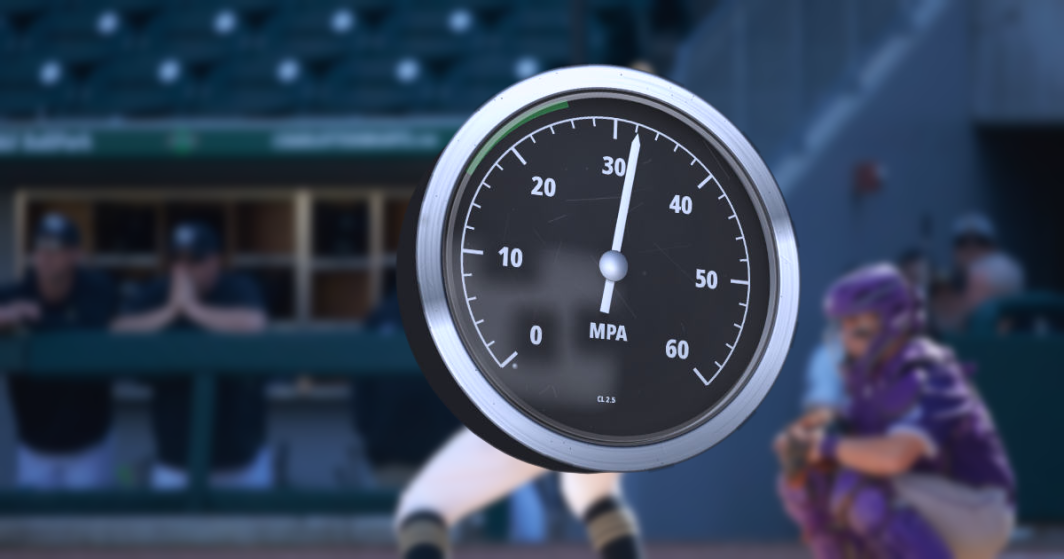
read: 32 MPa
